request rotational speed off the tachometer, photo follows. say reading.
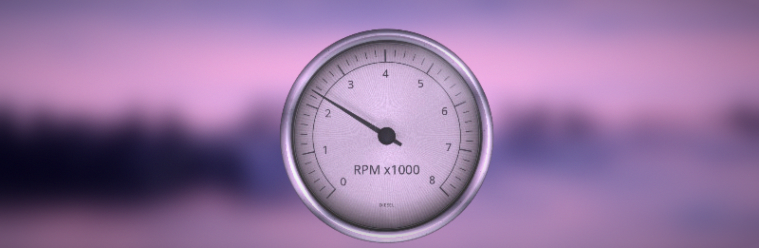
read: 2300 rpm
